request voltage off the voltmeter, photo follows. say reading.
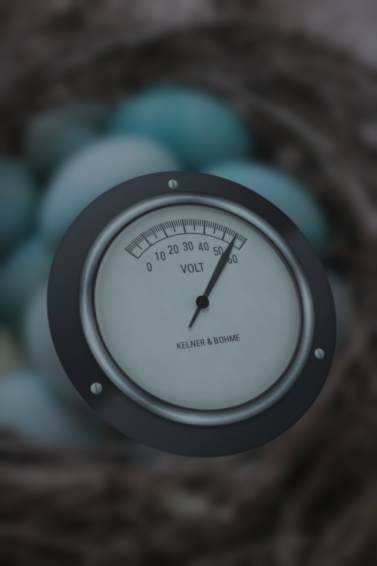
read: 55 V
